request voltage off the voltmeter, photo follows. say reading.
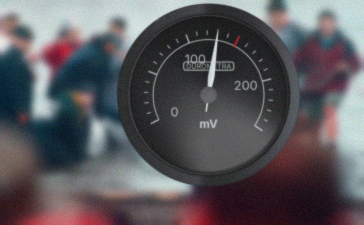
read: 130 mV
